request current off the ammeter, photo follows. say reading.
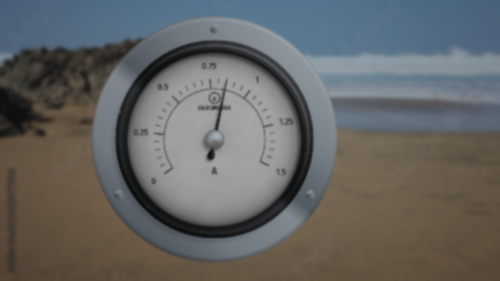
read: 0.85 A
